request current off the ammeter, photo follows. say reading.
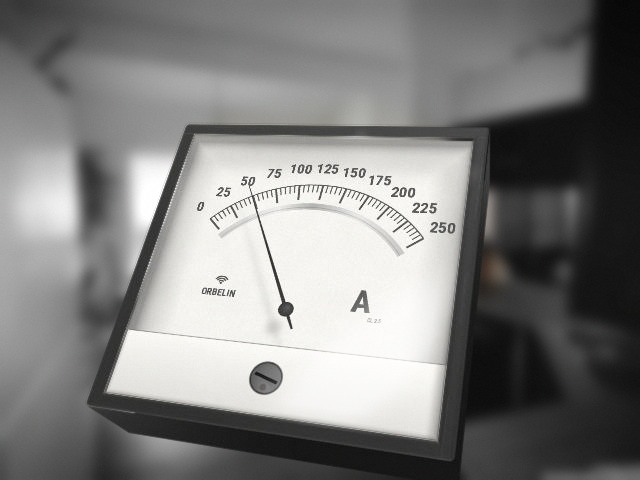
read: 50 A
